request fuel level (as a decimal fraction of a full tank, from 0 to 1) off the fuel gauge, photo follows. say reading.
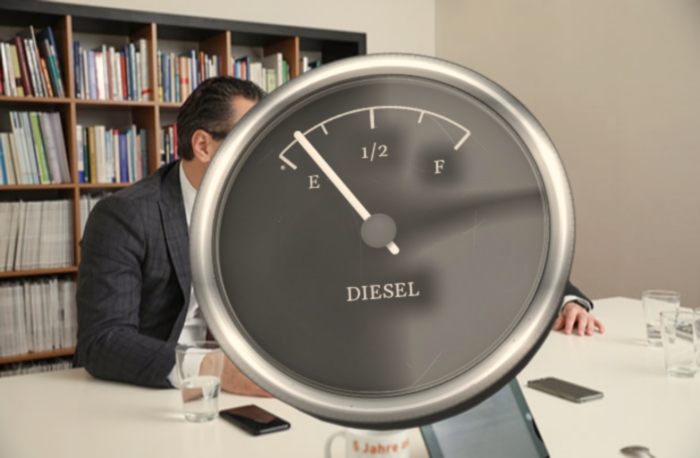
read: 0.125
